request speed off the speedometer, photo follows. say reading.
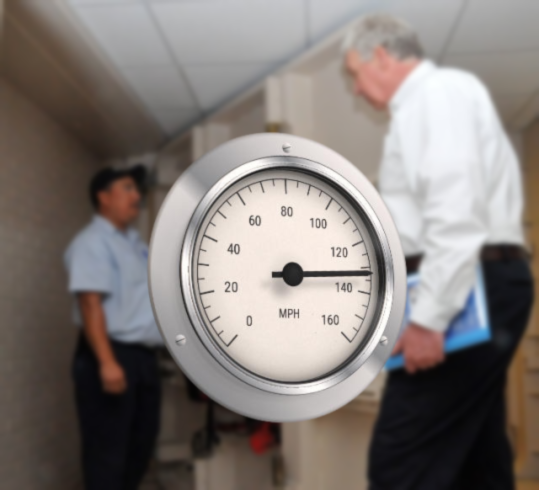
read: 132.5 mph
